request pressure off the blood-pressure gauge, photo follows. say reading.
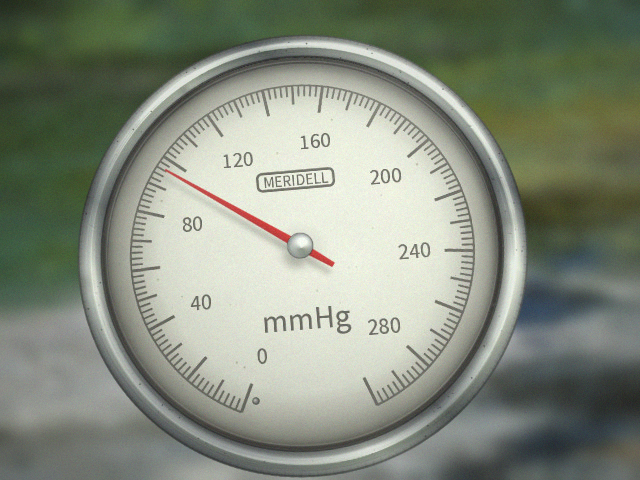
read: 96 mmHg
